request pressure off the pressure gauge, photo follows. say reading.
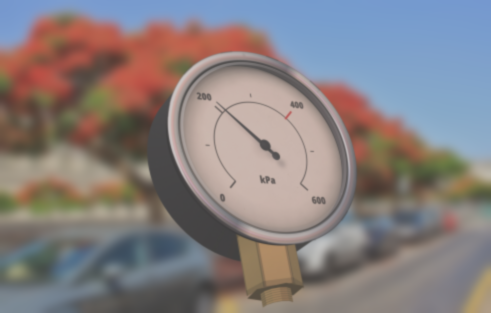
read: 200 kPa
